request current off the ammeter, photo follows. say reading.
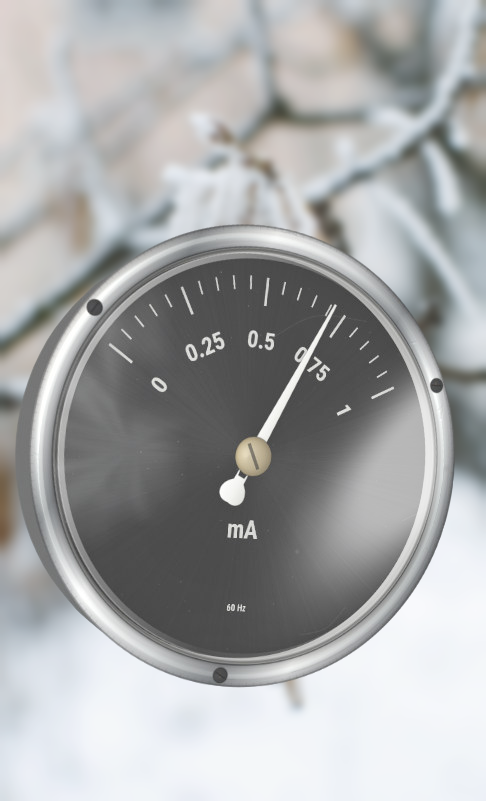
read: 0.7 mA
